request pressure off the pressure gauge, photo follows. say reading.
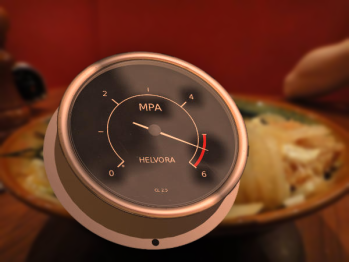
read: 5.5 MPa
